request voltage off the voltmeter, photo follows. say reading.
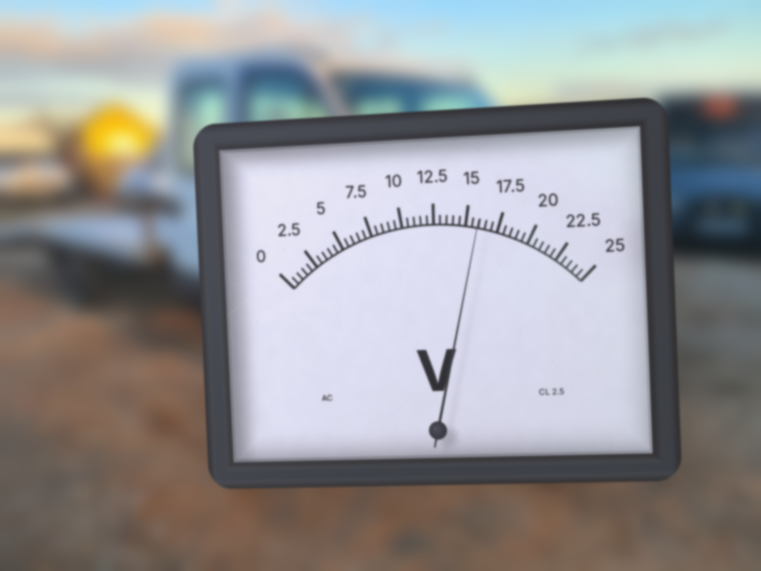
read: 16 V
